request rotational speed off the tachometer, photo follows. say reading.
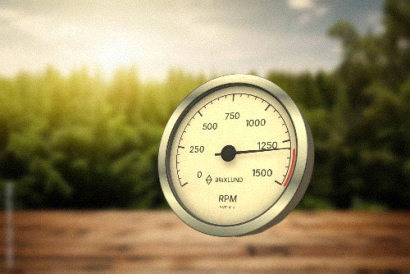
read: 1300 rpm
